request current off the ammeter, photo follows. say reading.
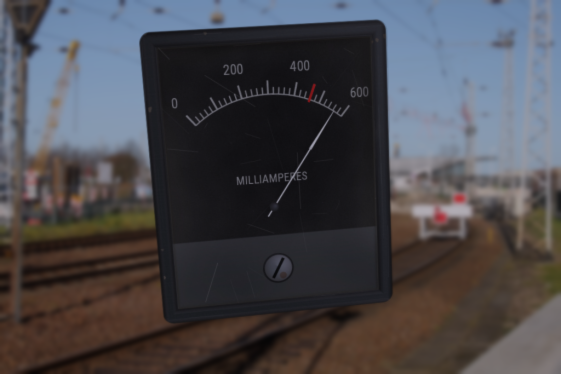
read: 560 mA
